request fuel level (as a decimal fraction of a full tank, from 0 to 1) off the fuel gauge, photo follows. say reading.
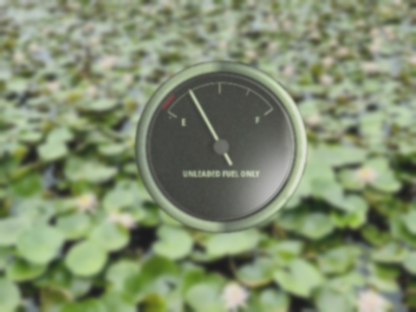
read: 0.25
